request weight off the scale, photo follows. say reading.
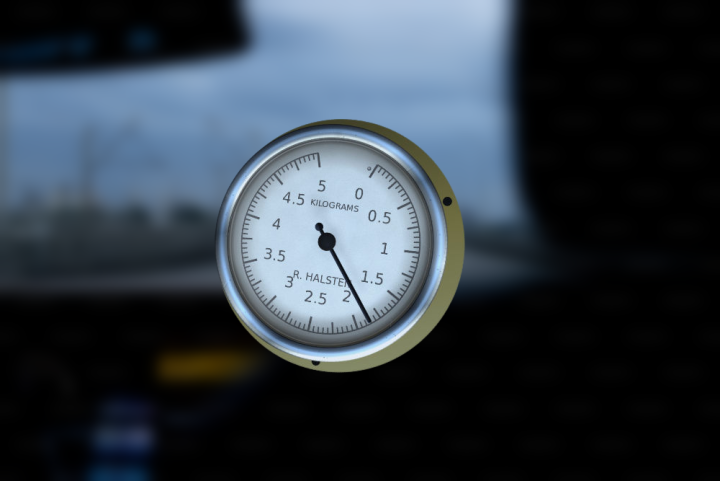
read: 1.85 kg
